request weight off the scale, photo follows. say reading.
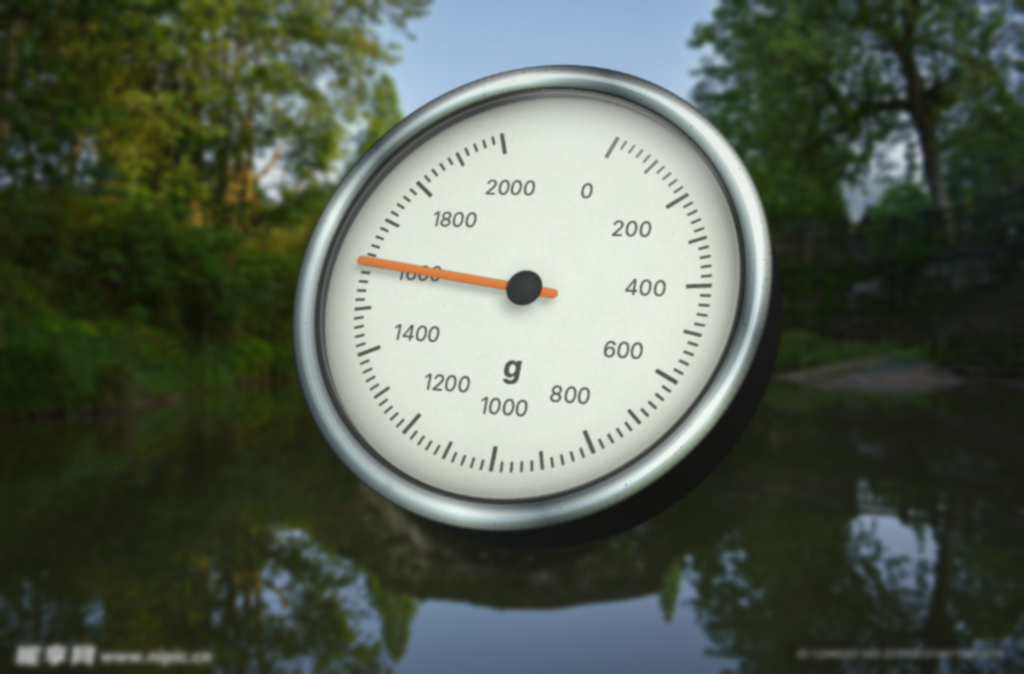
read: 1600 g
